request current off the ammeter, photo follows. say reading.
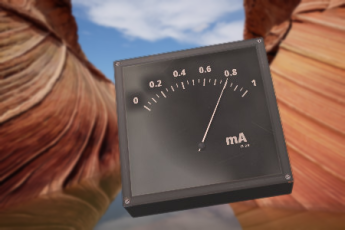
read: 0.8 mA
